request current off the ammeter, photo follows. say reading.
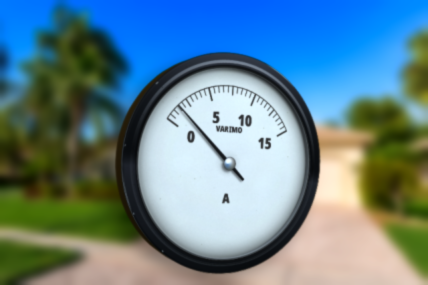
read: 1.5 A
